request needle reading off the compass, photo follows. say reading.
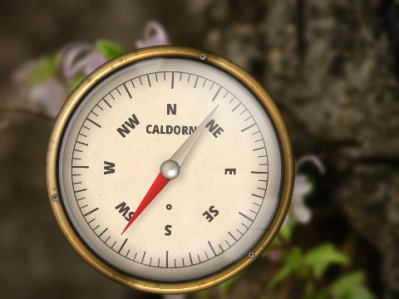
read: 215 °
